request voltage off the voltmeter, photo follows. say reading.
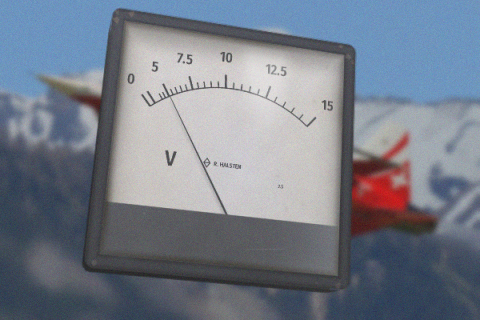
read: 5 V
